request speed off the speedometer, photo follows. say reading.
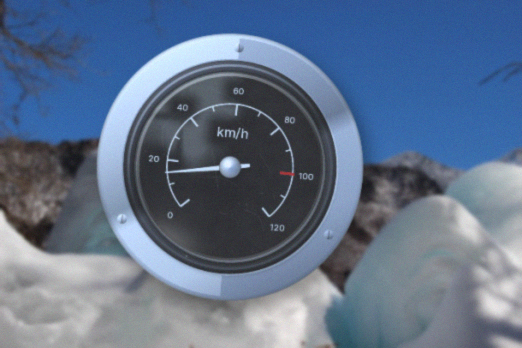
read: 15 km/h
